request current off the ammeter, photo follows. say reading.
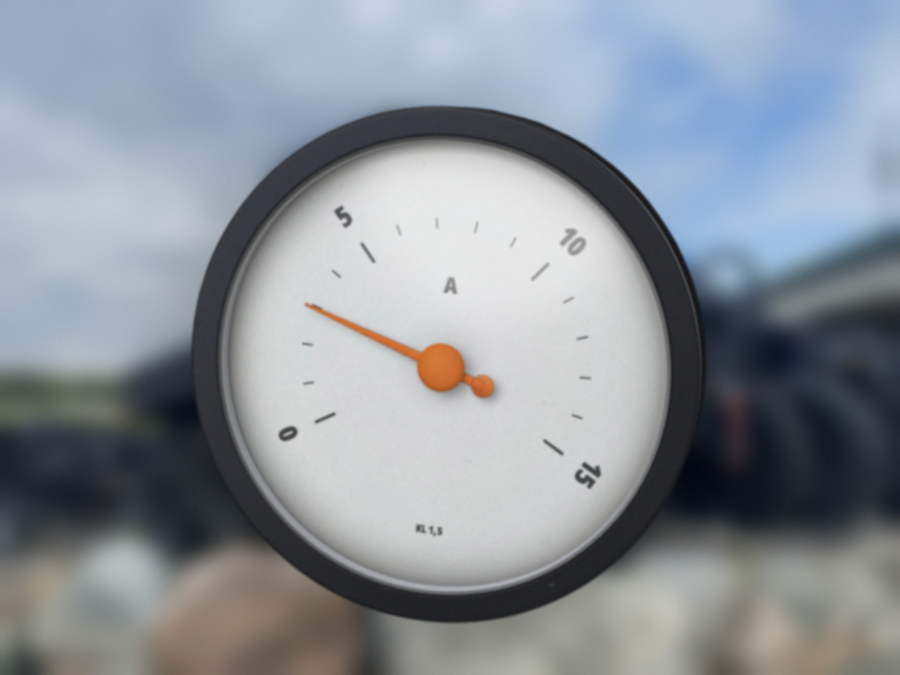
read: 3 A
